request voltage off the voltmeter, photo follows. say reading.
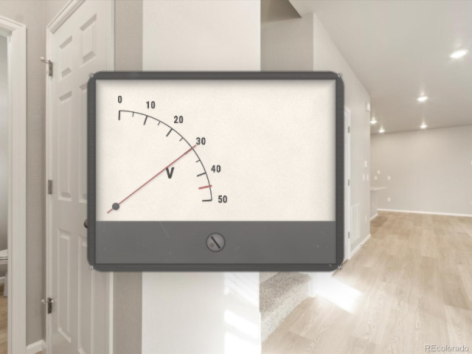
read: 30 V
